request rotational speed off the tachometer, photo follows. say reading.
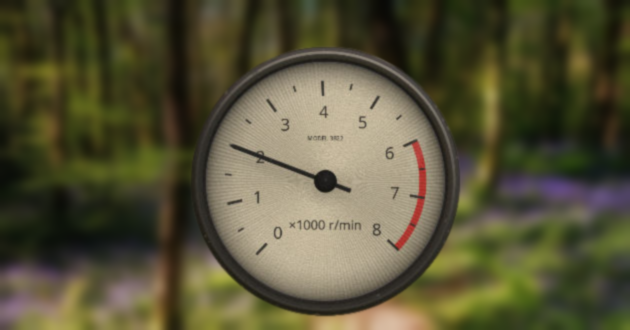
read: 2000 rpm
